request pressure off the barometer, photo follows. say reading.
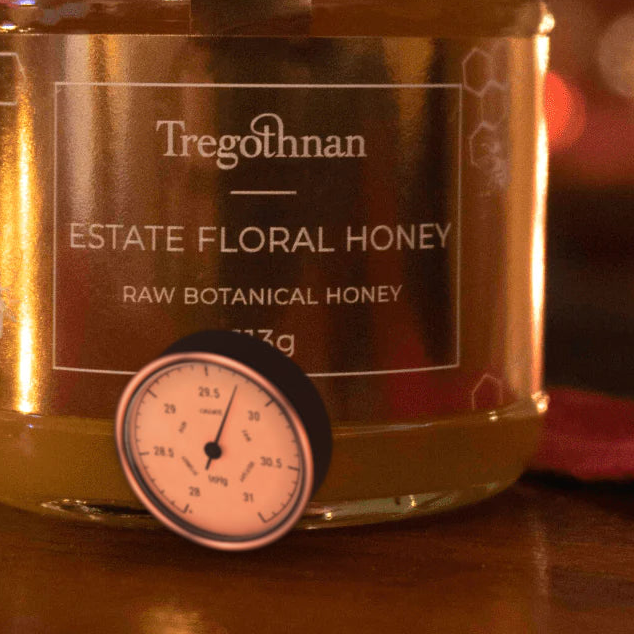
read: 29.75 inHg
